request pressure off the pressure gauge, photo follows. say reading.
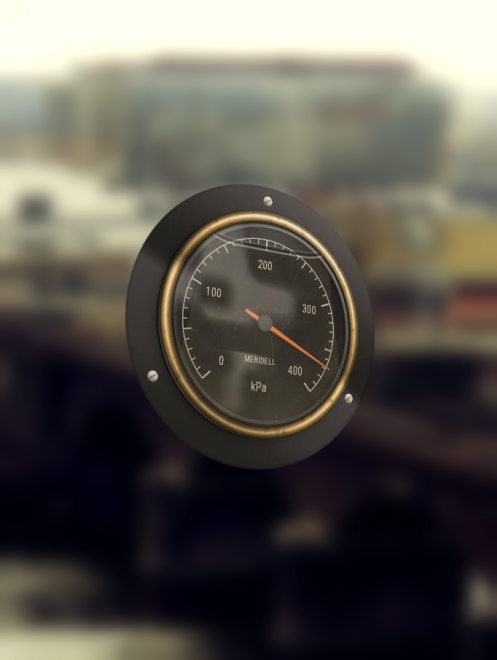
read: 370 kPa
